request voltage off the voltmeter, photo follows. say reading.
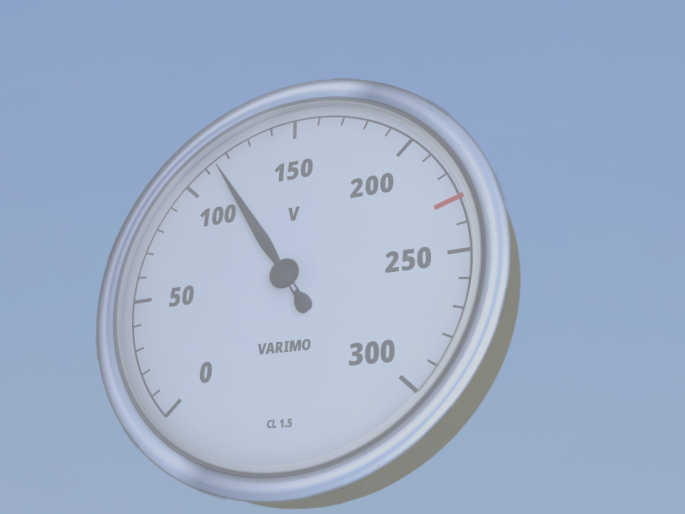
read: 115 V
